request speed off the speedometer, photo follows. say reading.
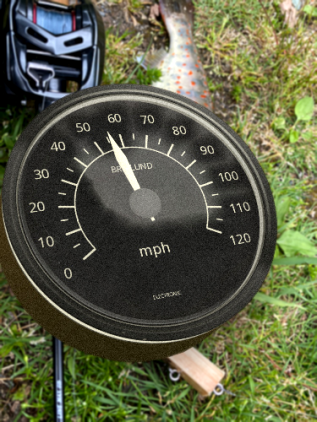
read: 55 mph
